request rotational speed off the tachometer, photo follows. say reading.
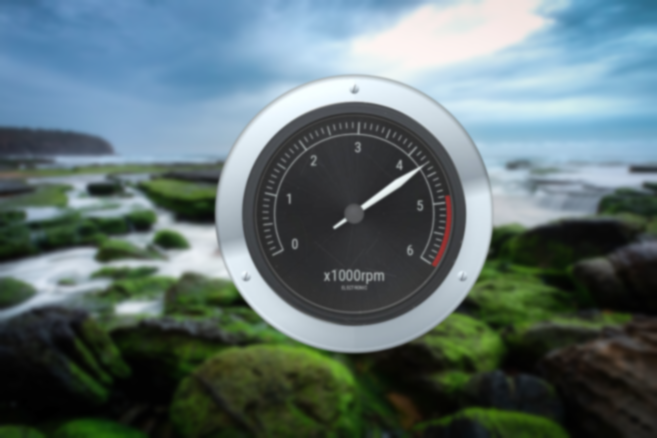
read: 4300 rpm
